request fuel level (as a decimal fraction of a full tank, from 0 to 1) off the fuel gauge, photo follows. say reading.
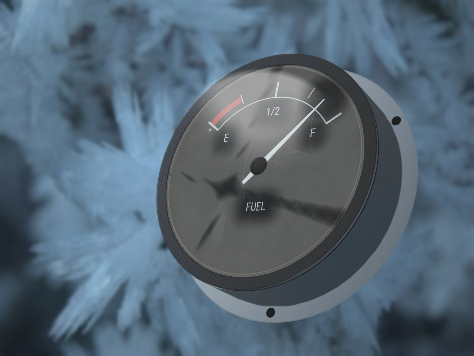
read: 0.875
